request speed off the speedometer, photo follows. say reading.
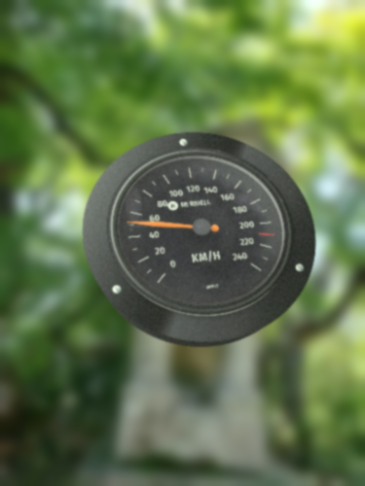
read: 50 km/h
